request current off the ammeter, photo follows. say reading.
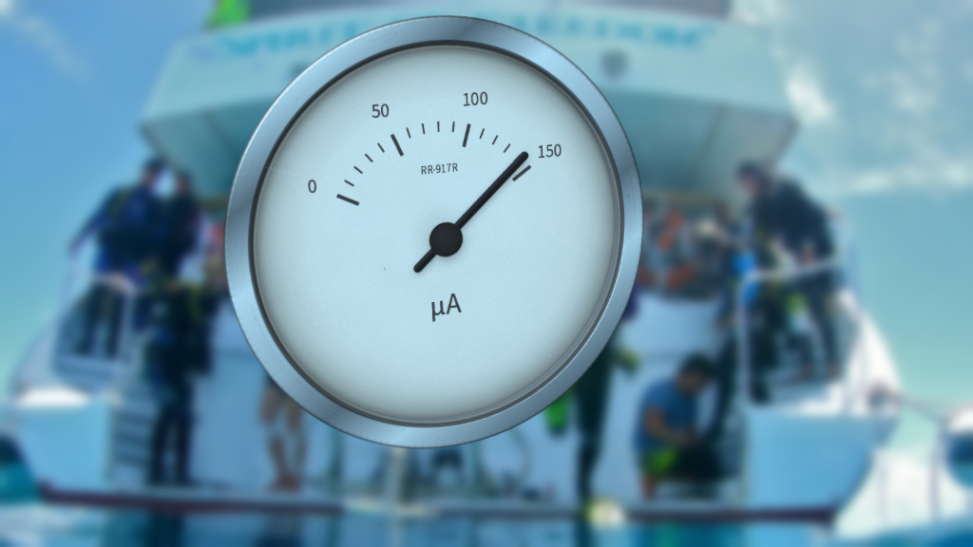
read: 140 µA
